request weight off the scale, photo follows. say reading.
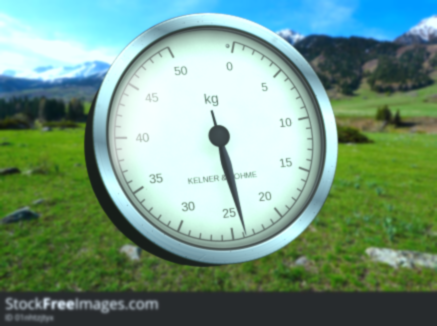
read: 24 kg
